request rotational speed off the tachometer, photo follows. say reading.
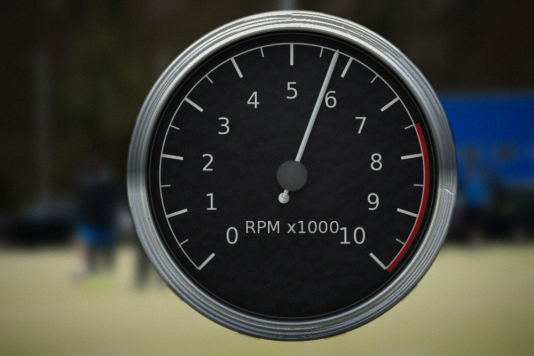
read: 5750 rpm
